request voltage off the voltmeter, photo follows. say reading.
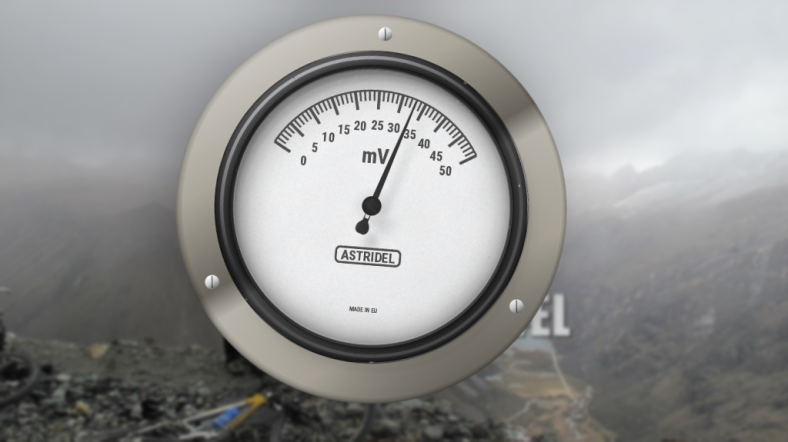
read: 33 mV
